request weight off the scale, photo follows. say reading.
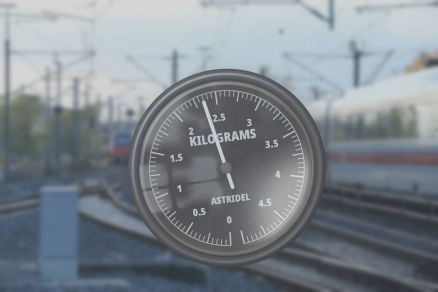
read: 2.35 kg
